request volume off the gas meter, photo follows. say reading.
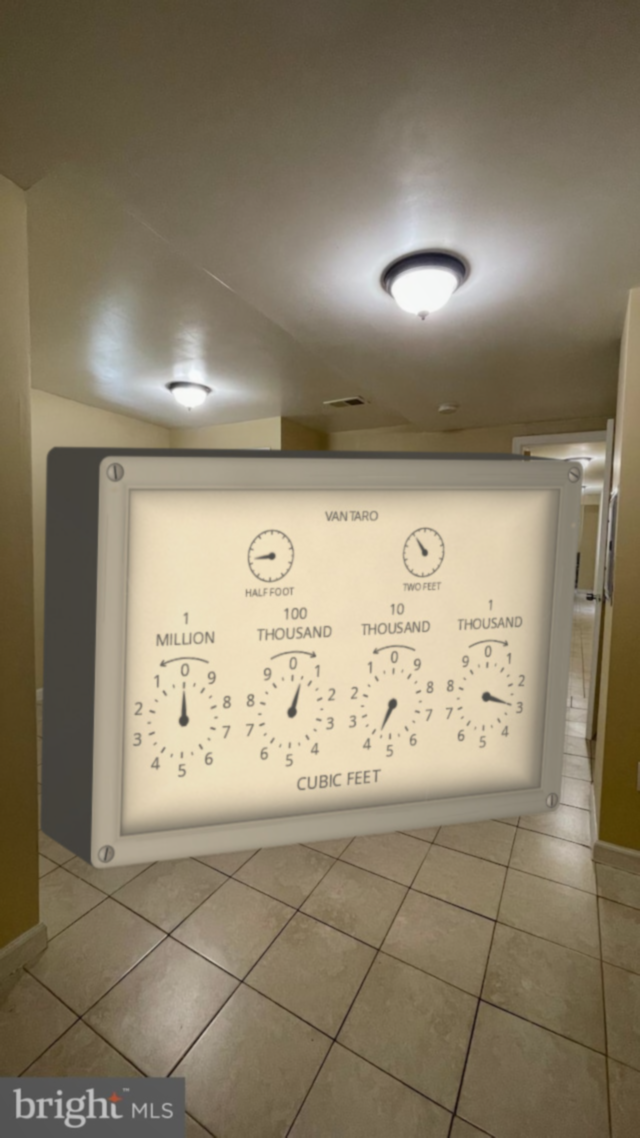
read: 4300 ft³
